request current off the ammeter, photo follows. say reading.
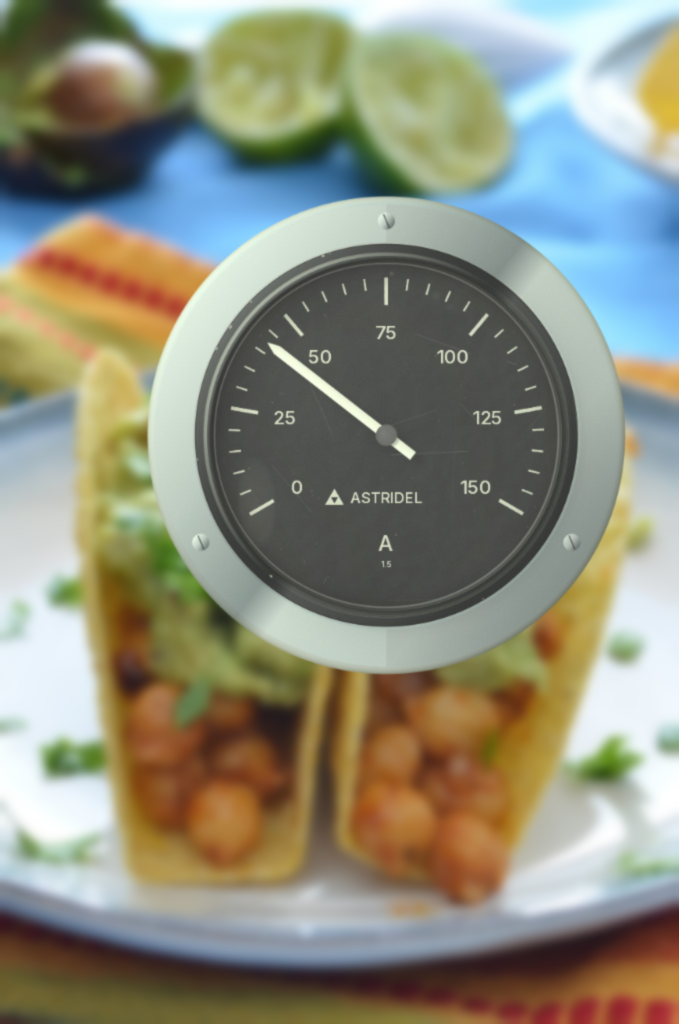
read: 42.5 A
